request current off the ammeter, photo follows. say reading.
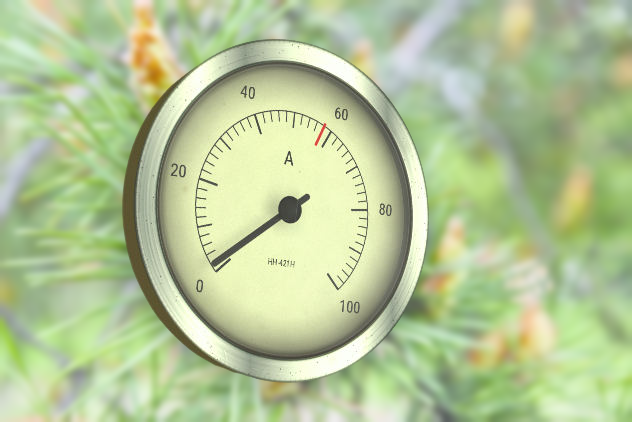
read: 2 A
